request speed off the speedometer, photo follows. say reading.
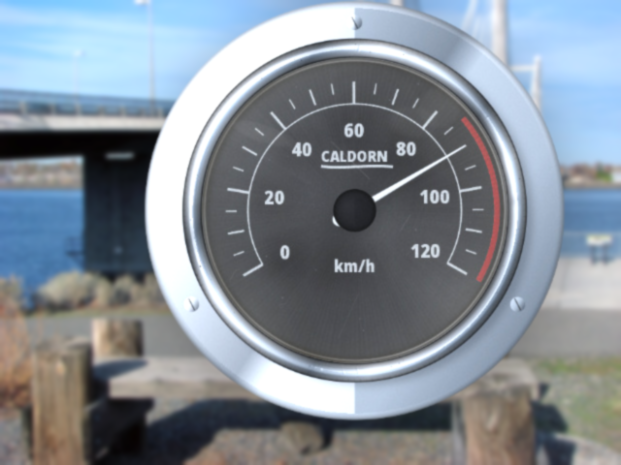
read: 90 km/h
